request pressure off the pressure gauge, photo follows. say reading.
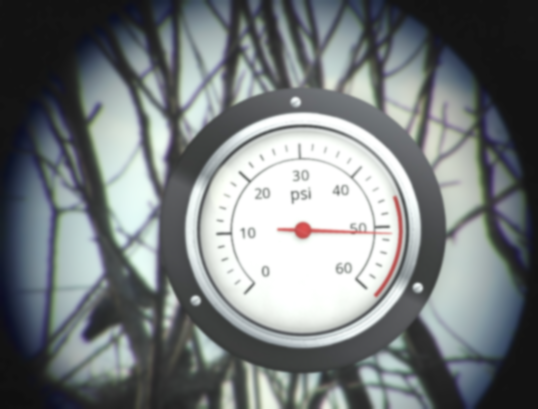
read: 51 psi
